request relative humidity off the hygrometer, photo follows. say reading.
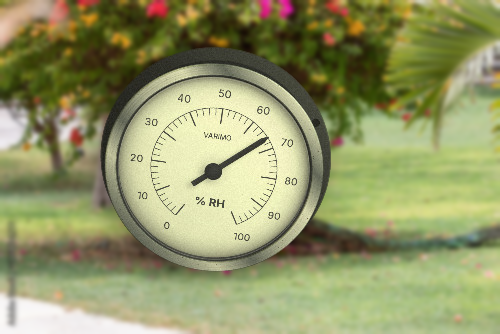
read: 66 %
